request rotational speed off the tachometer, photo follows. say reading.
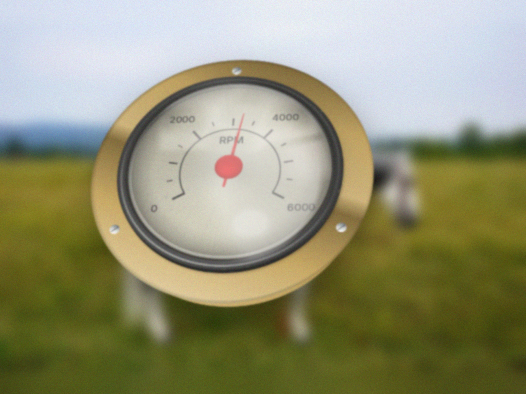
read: 3250 rpm
